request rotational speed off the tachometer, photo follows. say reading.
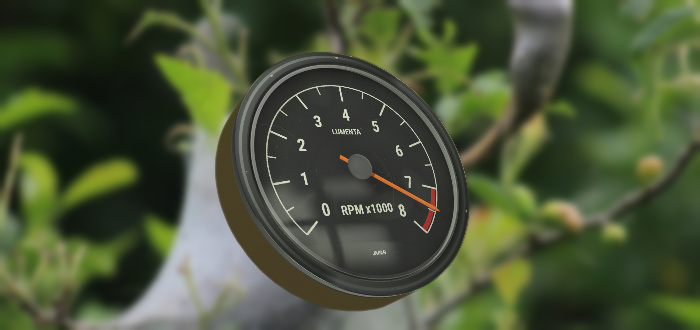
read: 7500 rpm
